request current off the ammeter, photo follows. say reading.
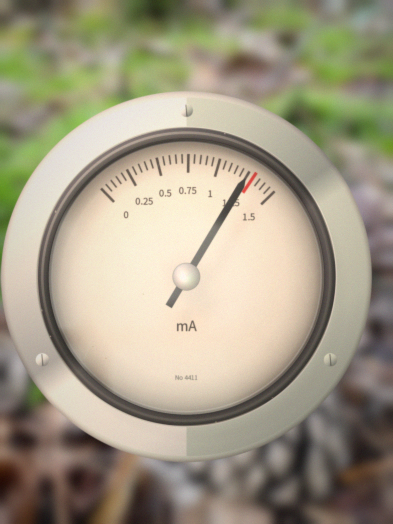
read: 1.25 mA
